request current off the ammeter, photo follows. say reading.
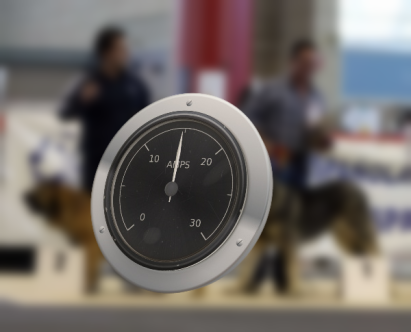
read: 15 A
